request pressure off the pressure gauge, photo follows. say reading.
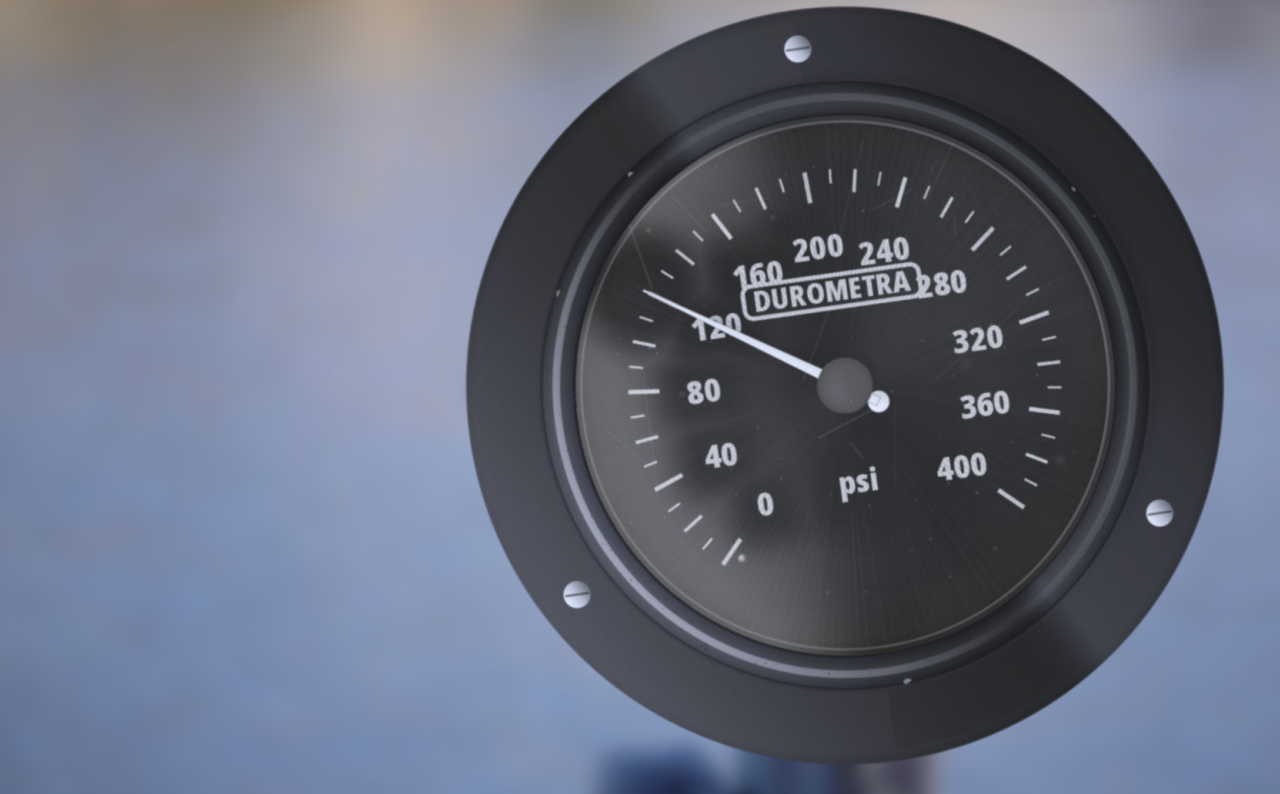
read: 120 psi
